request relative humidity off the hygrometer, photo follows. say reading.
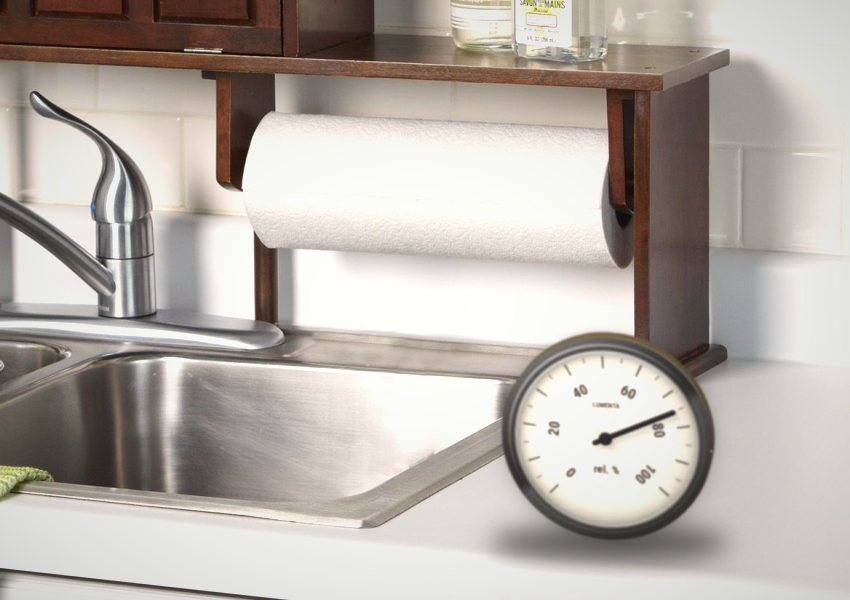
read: 75 %
